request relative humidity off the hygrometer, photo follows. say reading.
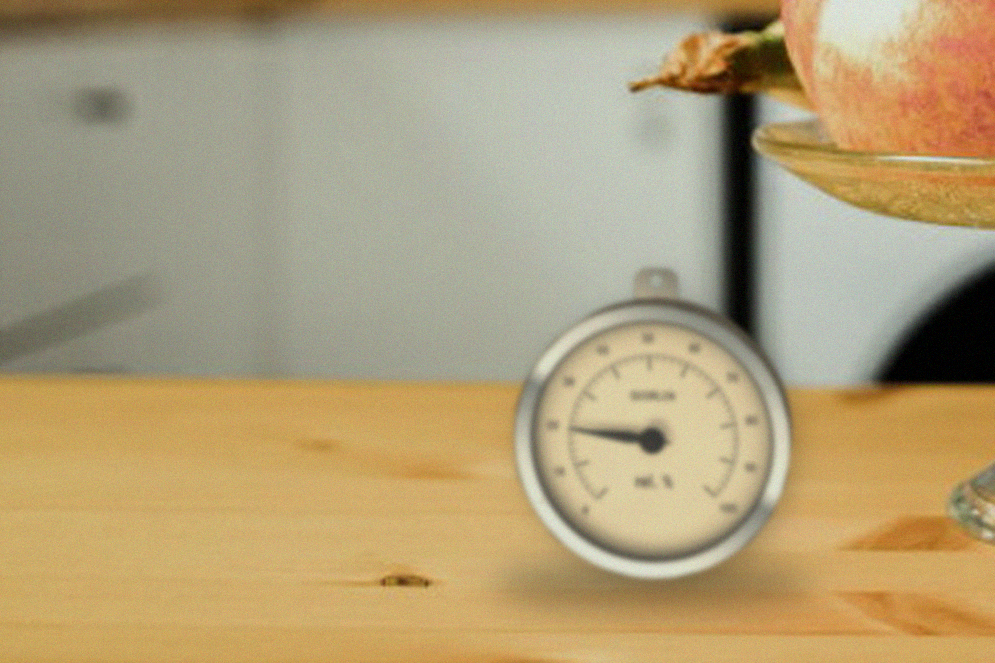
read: 20 %
